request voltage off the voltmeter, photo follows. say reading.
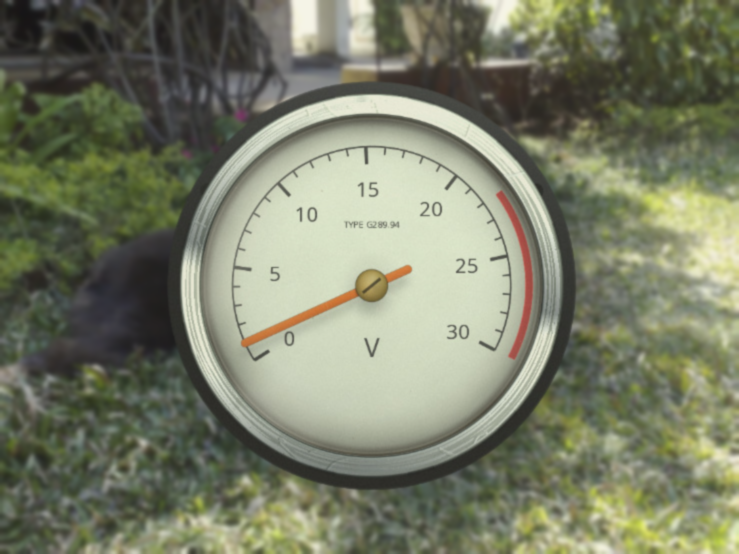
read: 1 V
